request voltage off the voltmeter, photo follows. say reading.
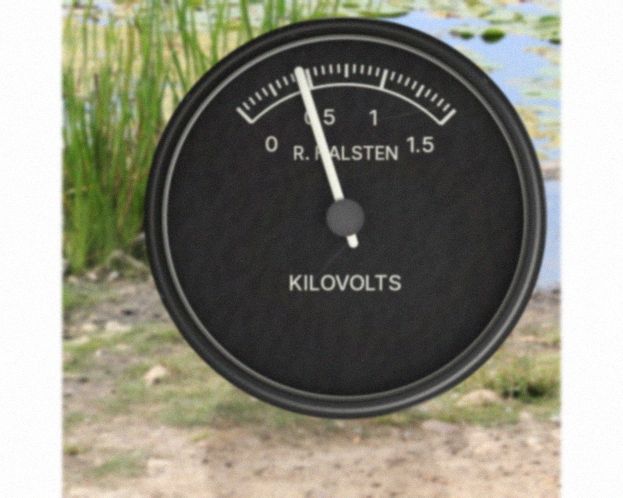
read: 0.45 kV
